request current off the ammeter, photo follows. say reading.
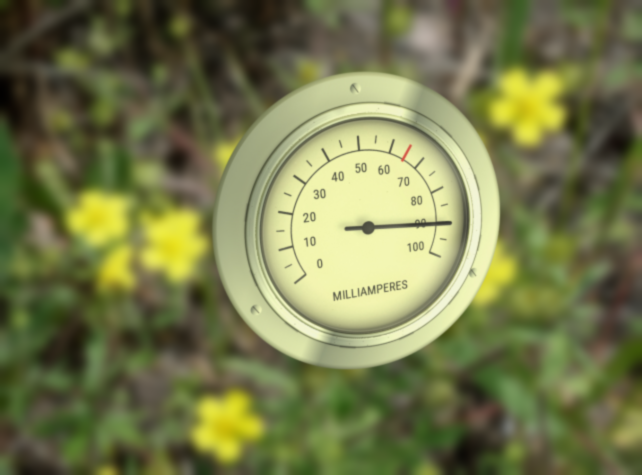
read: 90 mA
